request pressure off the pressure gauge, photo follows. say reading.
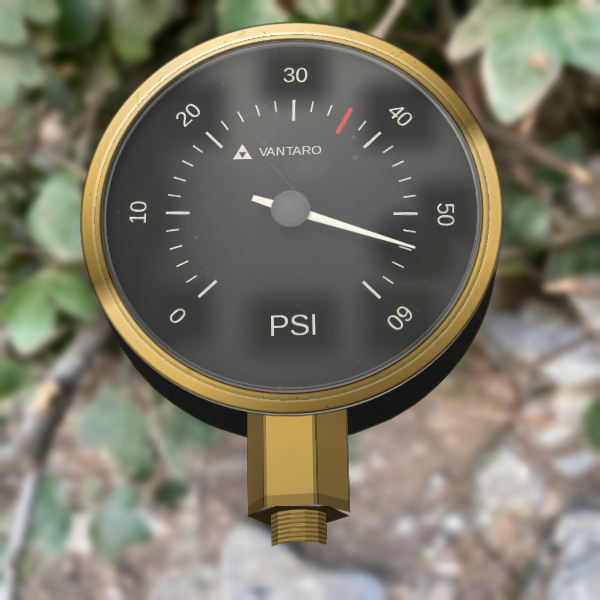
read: 54 psi
